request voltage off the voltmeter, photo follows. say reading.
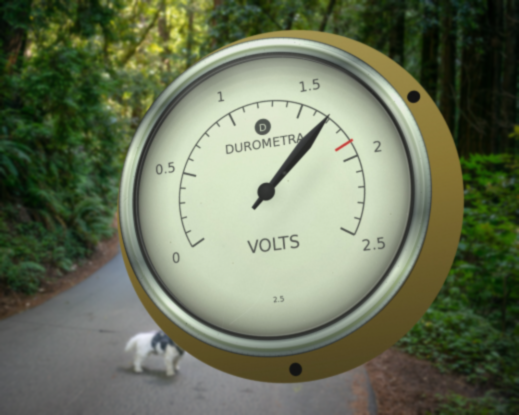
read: 1.7 V
